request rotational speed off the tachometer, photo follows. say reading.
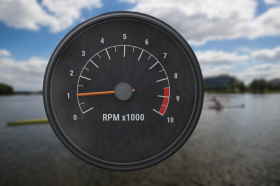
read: 1000 rpm
